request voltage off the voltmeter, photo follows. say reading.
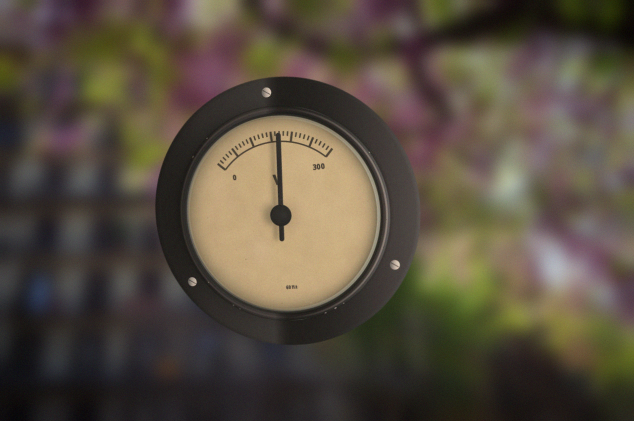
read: 170 V
